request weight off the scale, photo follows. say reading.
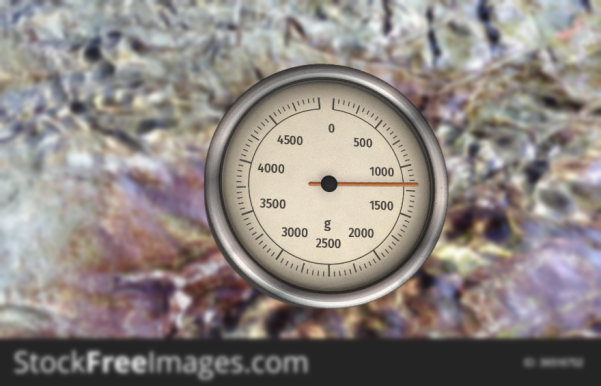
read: 1200 g
